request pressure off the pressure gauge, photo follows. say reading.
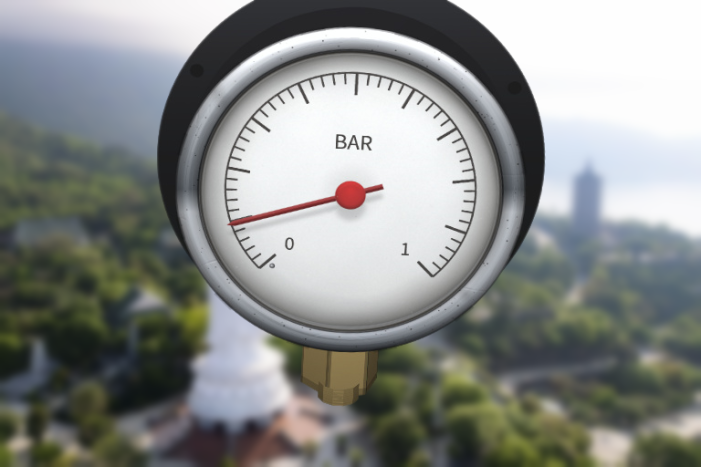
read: 0.1 bar
